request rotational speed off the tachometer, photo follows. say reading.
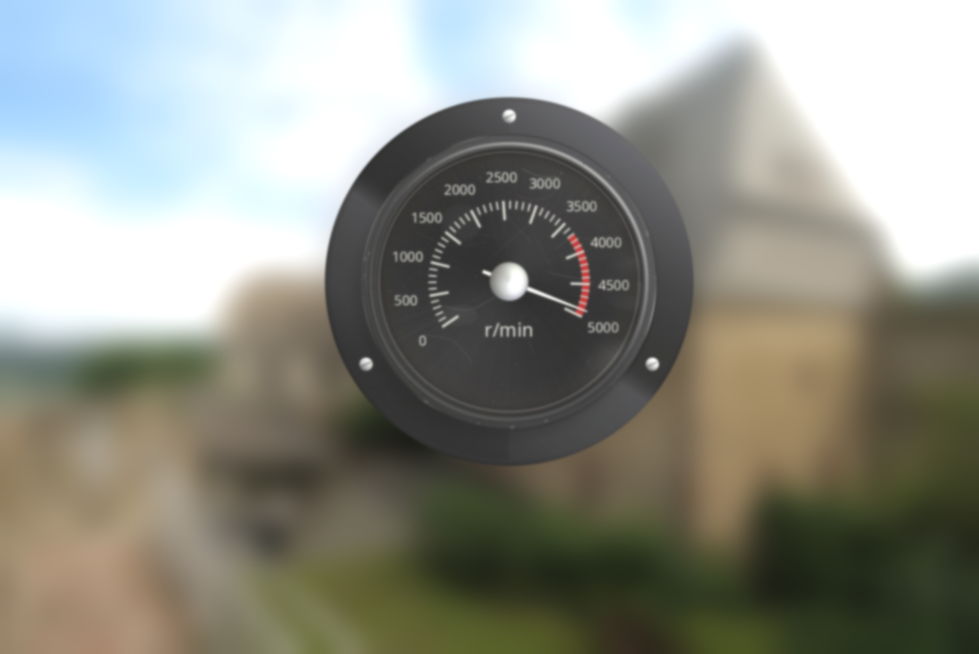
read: 4900 rpm
